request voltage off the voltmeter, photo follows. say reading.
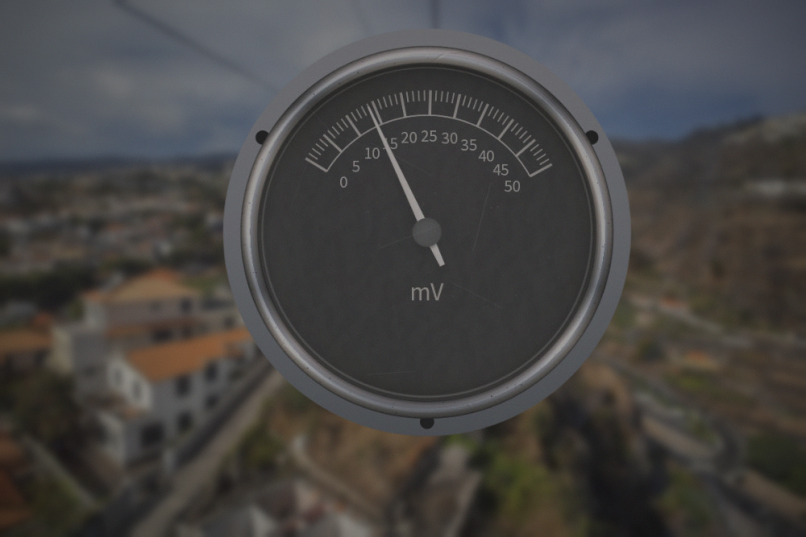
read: 14 mV
